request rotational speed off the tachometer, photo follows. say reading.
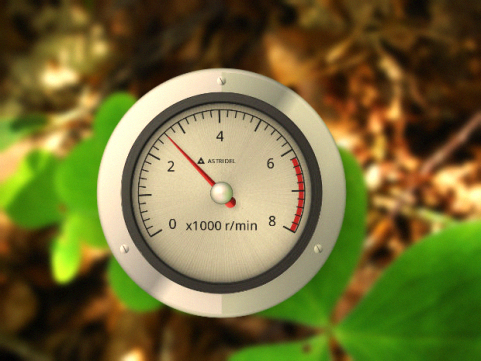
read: 2600 rpm
